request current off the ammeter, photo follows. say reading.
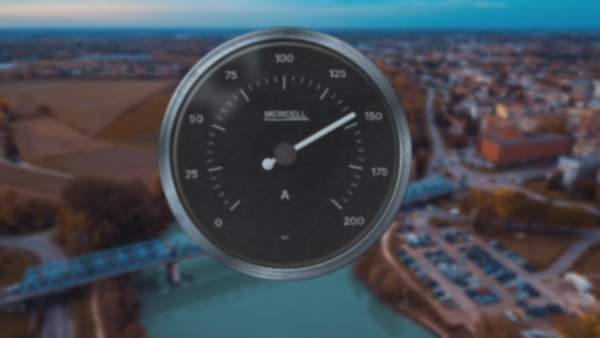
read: 145 A
